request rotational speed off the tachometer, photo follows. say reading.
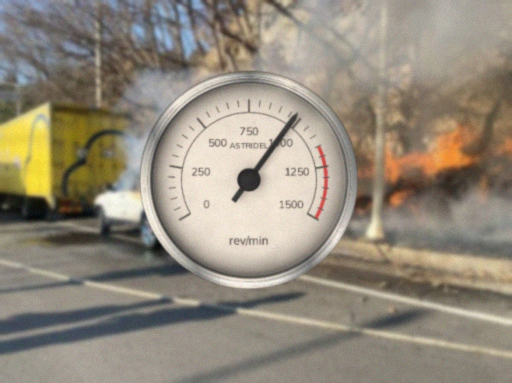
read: 975 rpm
